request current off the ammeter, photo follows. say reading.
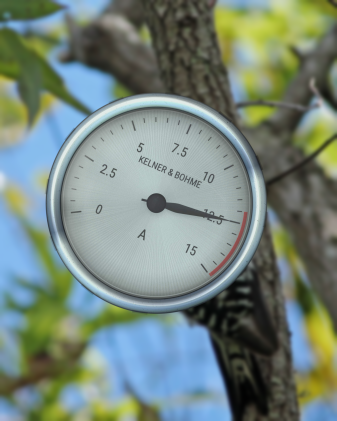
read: 12.5 A
